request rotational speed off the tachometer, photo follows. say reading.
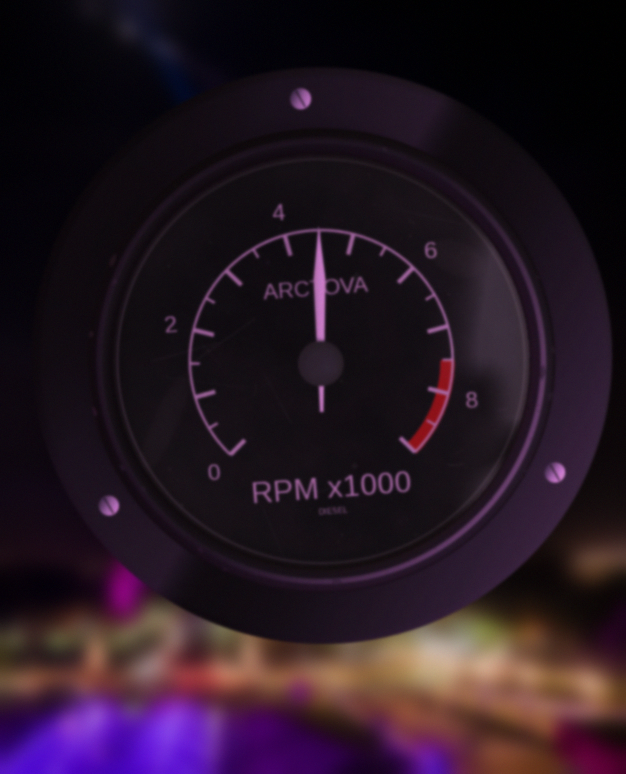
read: 4500 rpm
